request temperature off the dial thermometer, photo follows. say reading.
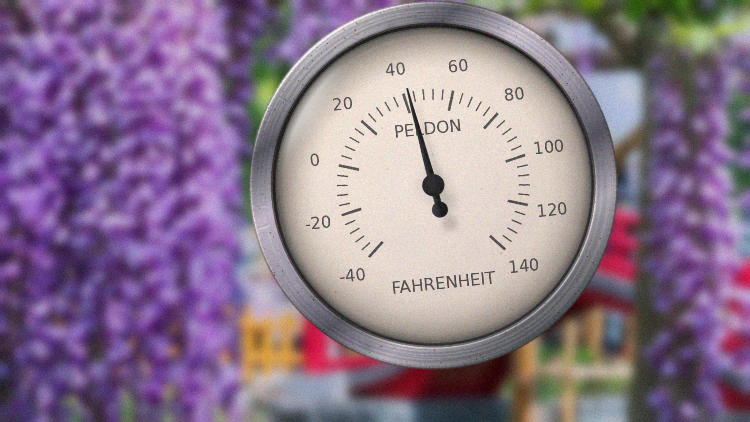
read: 42 °F
